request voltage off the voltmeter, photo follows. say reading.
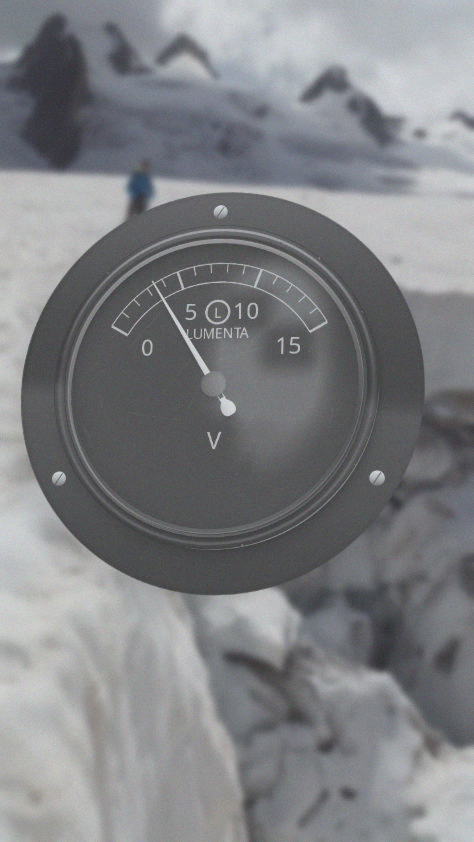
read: 3.5 V
